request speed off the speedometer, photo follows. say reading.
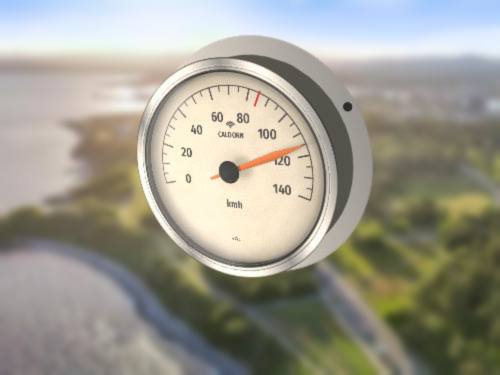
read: 115 km/h
